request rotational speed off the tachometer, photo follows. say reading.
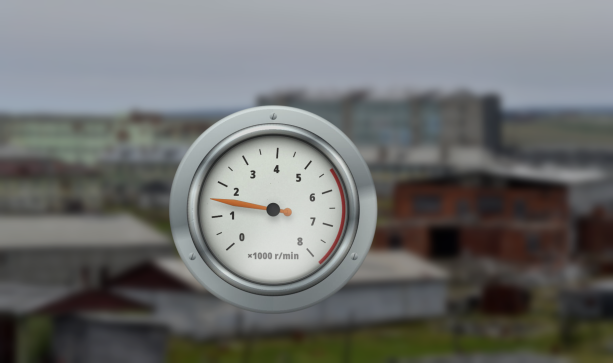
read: 1500 rpm
